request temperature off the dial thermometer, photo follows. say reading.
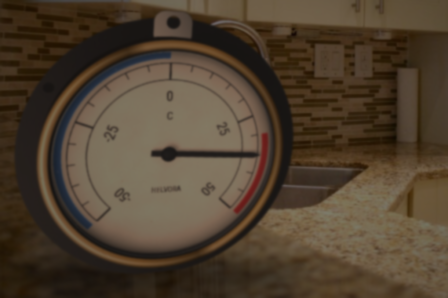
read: 35 °C
